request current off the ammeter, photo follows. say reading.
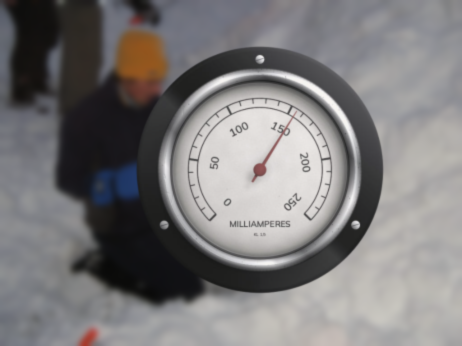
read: 155 mA
